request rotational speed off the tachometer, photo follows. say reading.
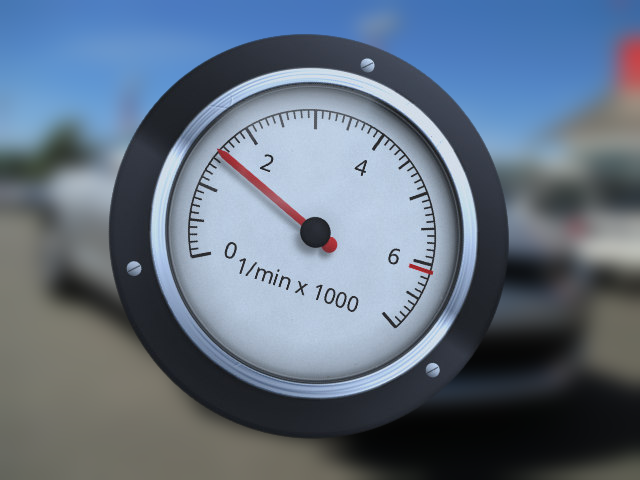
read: 1500 rpm
